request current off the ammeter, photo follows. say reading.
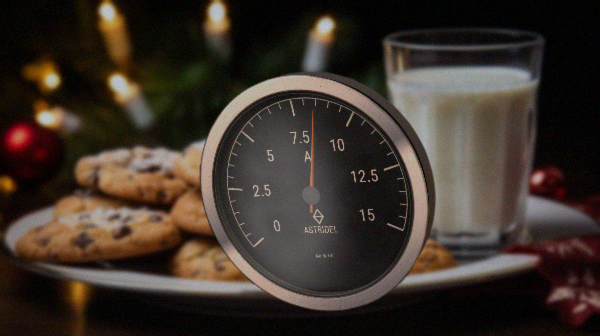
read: 8.5 A
